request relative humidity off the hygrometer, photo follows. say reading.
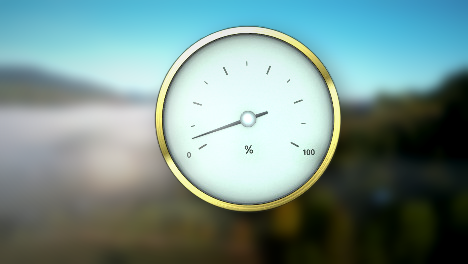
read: 5 %
